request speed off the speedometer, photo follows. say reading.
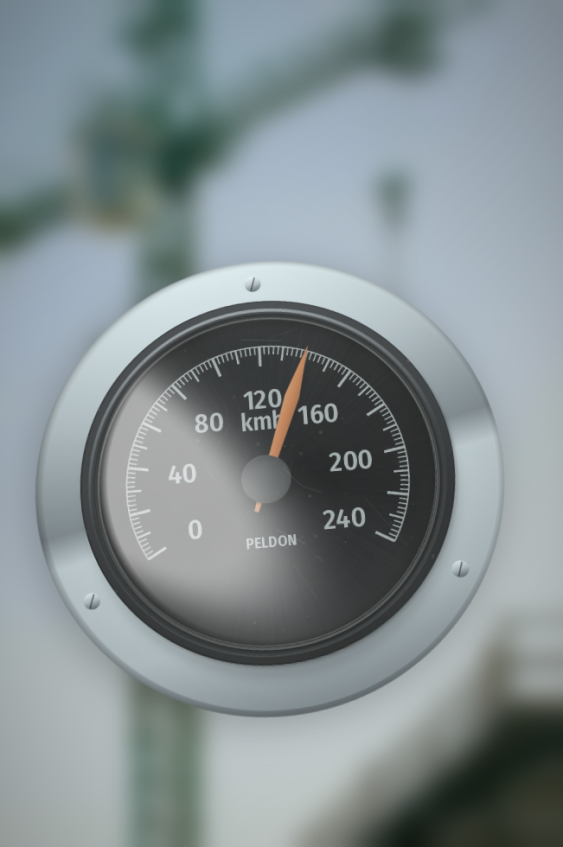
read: 140 km/h
